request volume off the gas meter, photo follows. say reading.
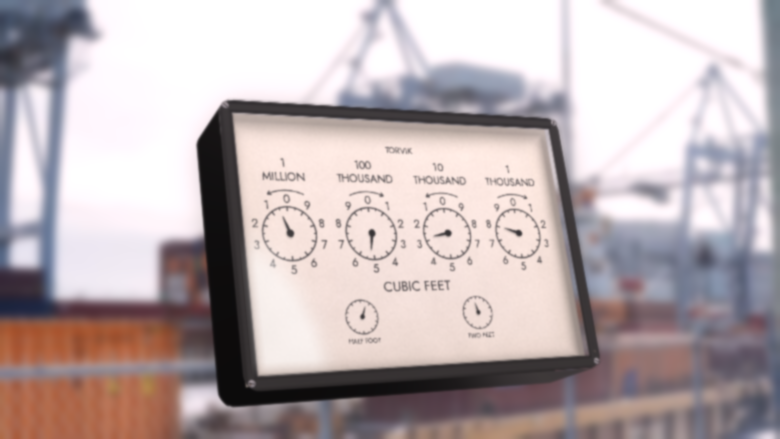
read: 52800 ft³
